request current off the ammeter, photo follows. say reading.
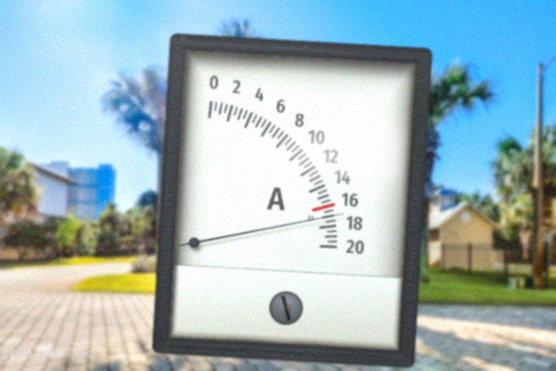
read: 17 A
